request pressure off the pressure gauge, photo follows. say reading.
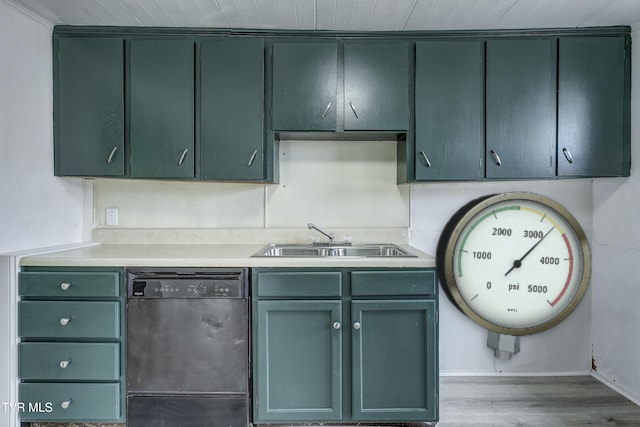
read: 3250 psi
